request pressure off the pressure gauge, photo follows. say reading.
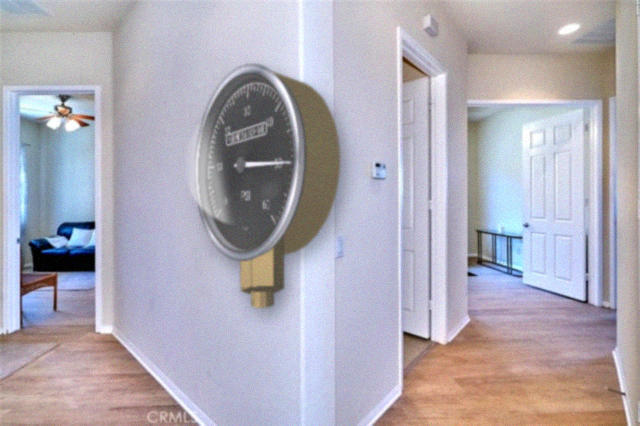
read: 50 psi
